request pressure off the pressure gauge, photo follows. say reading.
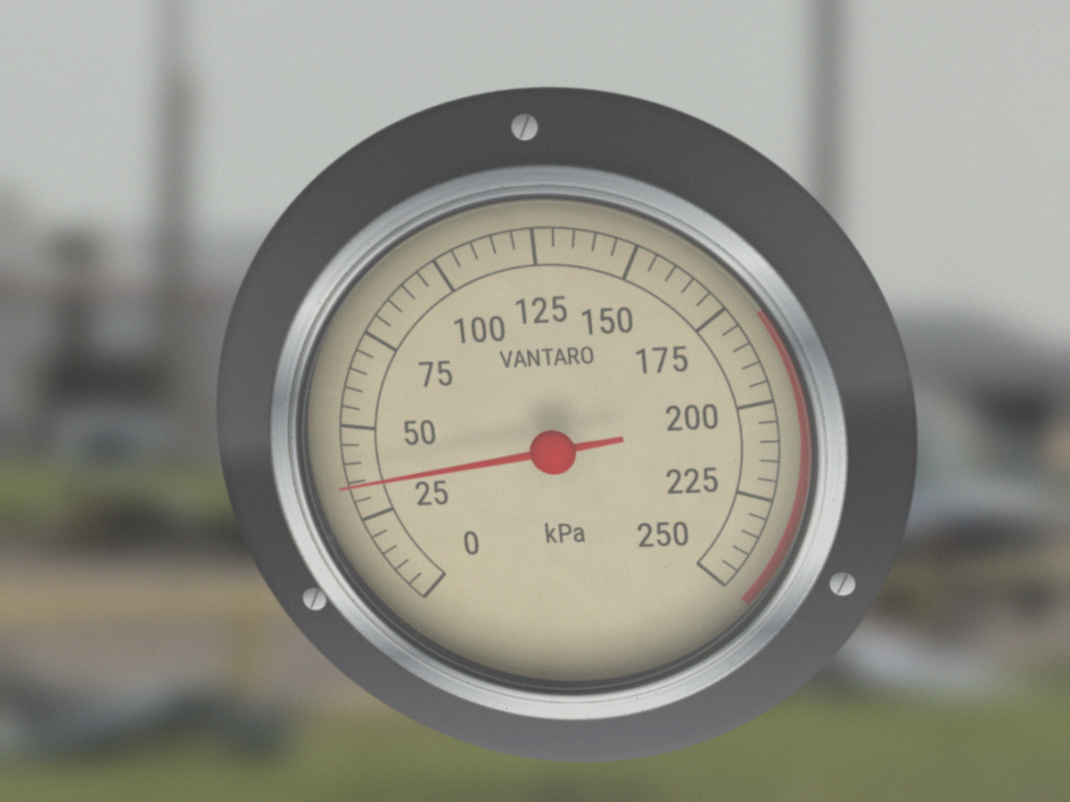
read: 35 kPa
